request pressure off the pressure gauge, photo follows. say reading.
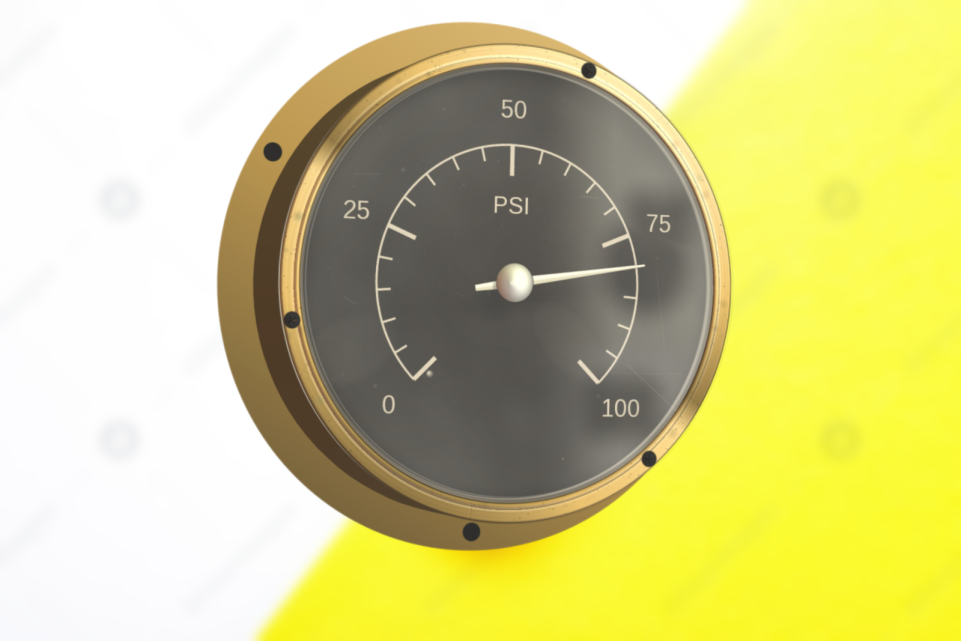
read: 80 psi
